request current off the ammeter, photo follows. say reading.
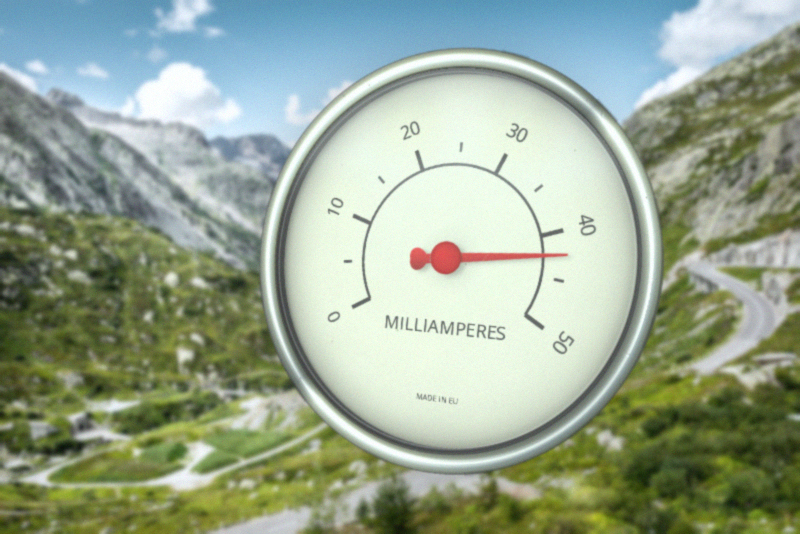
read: 42.5 mA
